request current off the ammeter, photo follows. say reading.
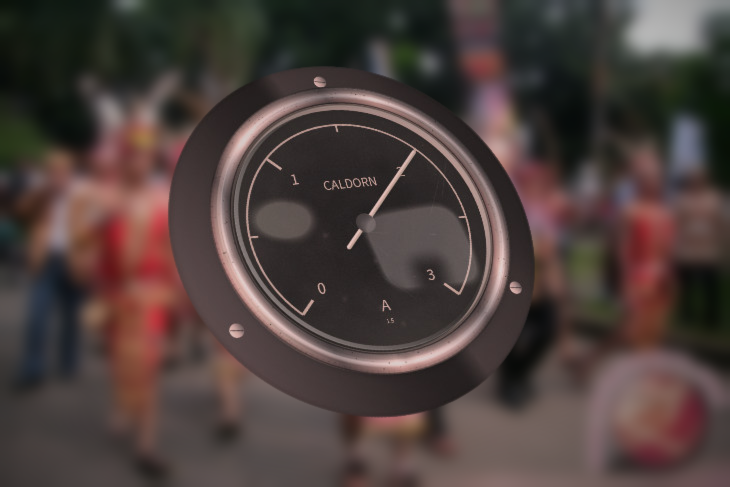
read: 2 A
